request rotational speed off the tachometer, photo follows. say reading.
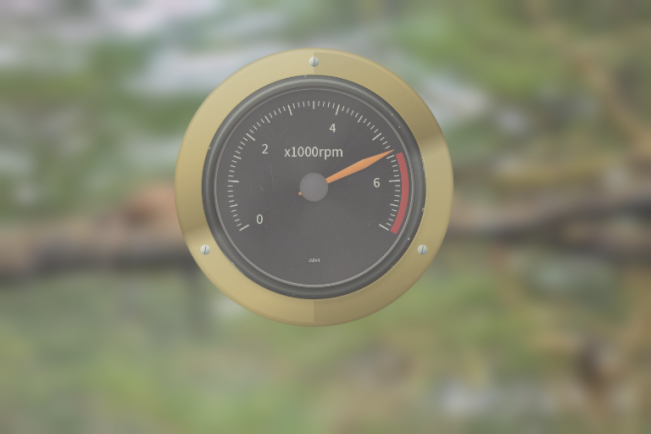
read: 5400 rpm
